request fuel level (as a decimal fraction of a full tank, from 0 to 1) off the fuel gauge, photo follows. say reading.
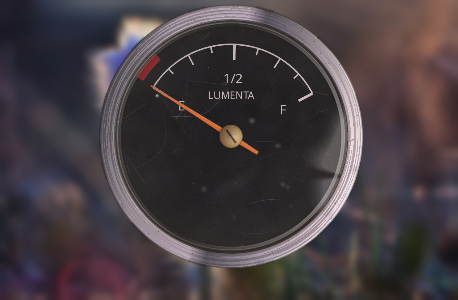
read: 0
